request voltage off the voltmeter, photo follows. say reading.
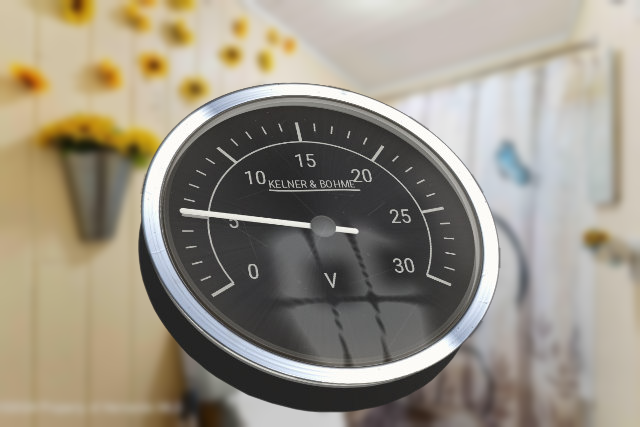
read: 5 V
